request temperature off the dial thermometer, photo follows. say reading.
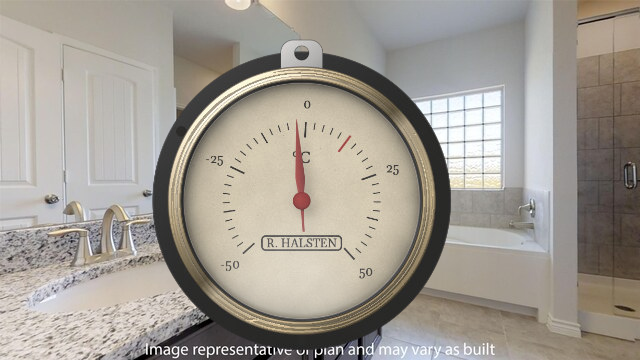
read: -2.5 °C
